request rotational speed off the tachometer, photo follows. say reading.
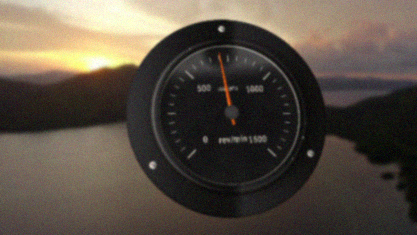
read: 700 rpm
